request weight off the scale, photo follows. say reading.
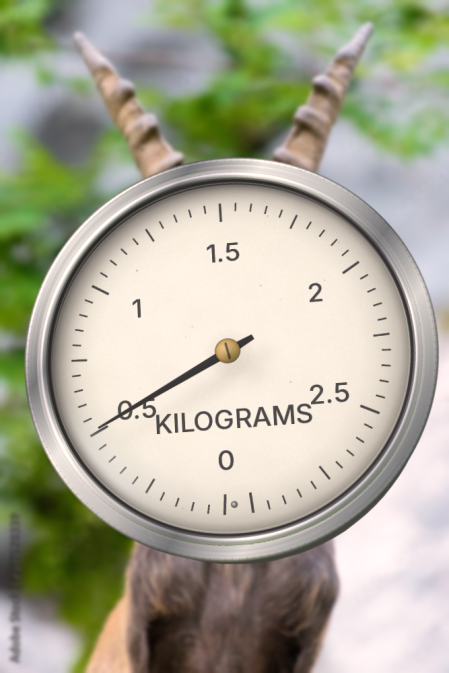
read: 0.5 kg
